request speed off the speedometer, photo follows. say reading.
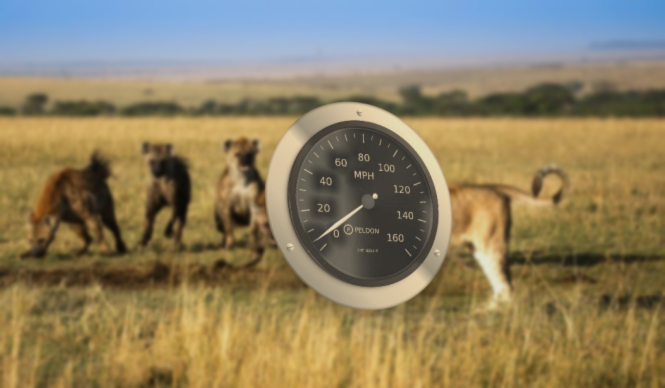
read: 5 mph
